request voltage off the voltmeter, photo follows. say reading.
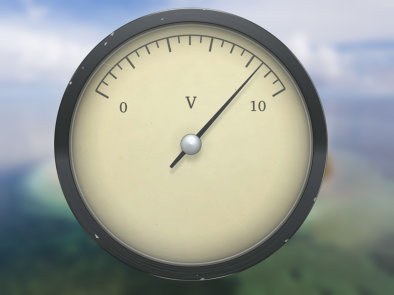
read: 8.5 V
